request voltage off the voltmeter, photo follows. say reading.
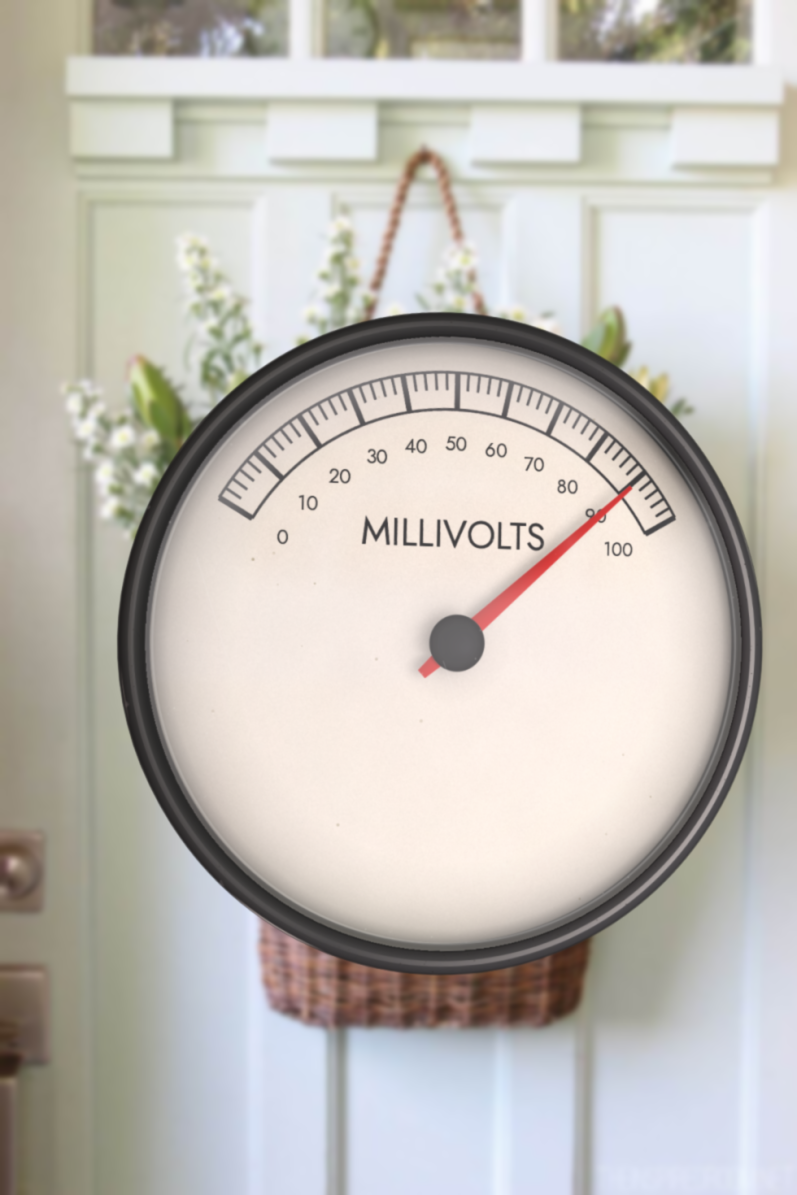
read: 90 mV
